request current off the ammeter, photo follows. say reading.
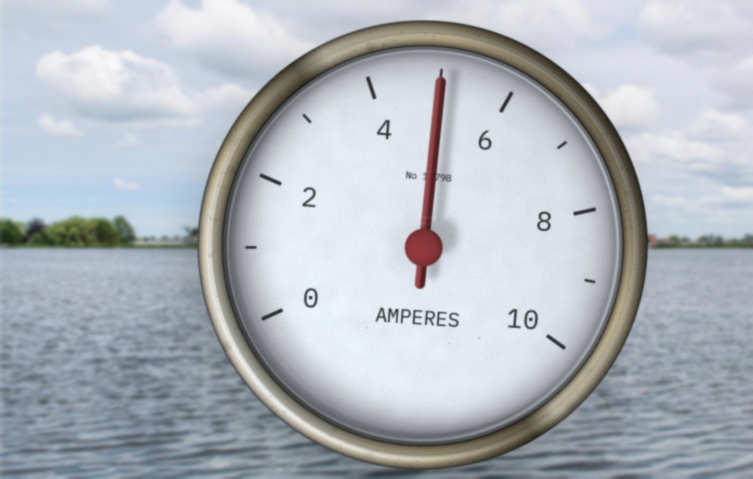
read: 5 A
